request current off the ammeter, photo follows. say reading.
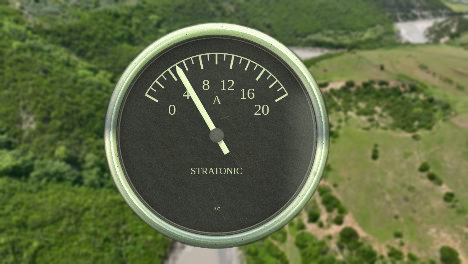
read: 5 A
